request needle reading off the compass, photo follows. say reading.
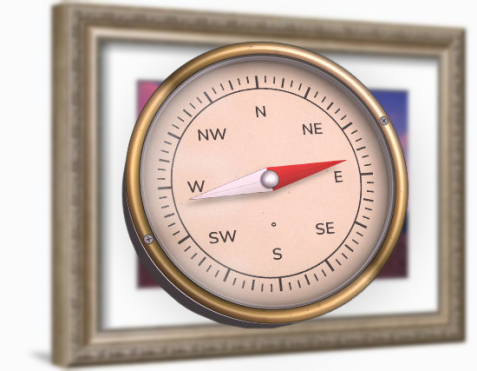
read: 80 °
